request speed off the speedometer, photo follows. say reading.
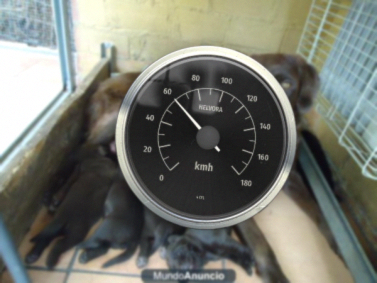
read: 60 km/h
